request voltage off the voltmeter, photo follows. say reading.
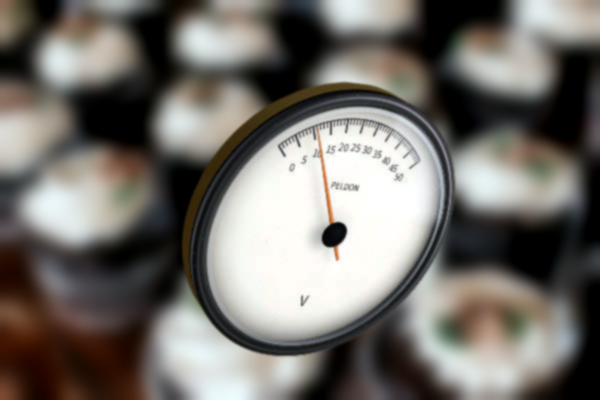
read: 10 V
